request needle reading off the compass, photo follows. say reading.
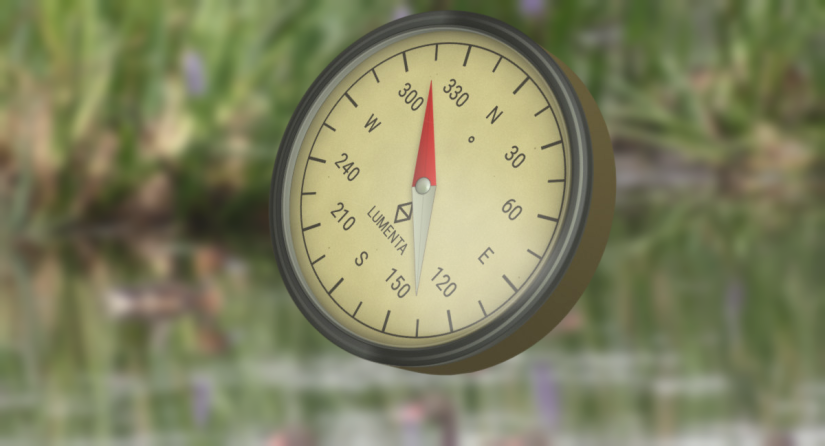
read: 315 °
